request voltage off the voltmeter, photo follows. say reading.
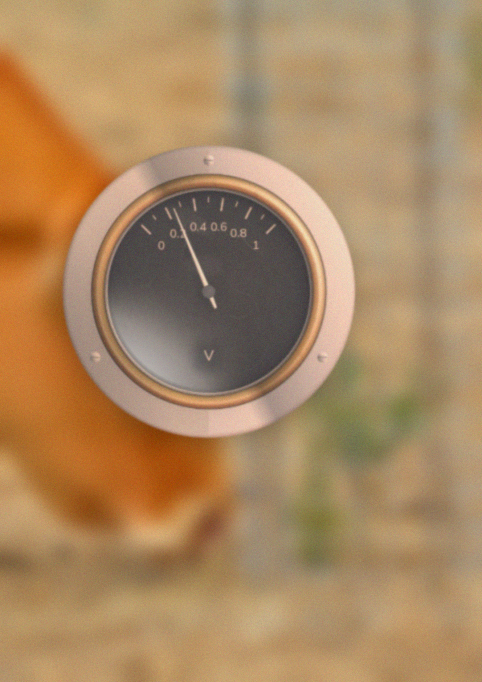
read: 0.25 V
